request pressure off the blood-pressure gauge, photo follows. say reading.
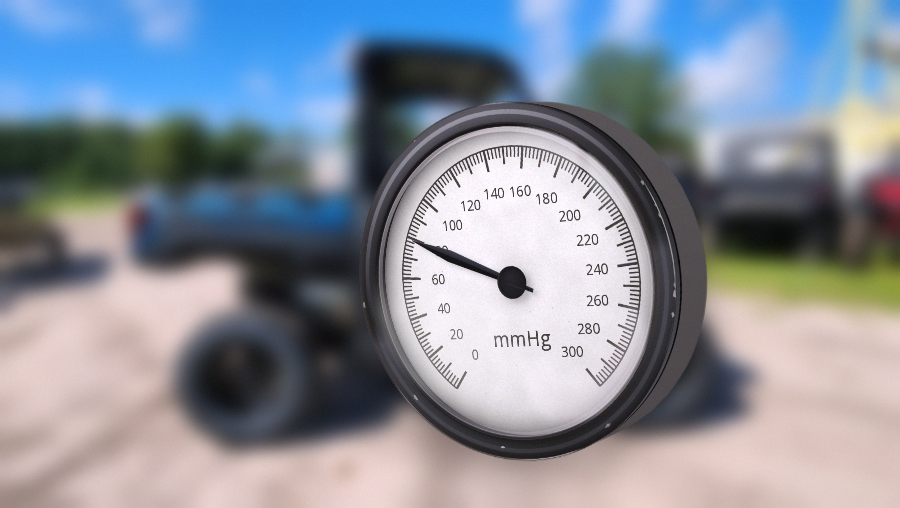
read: 80 mmHg
